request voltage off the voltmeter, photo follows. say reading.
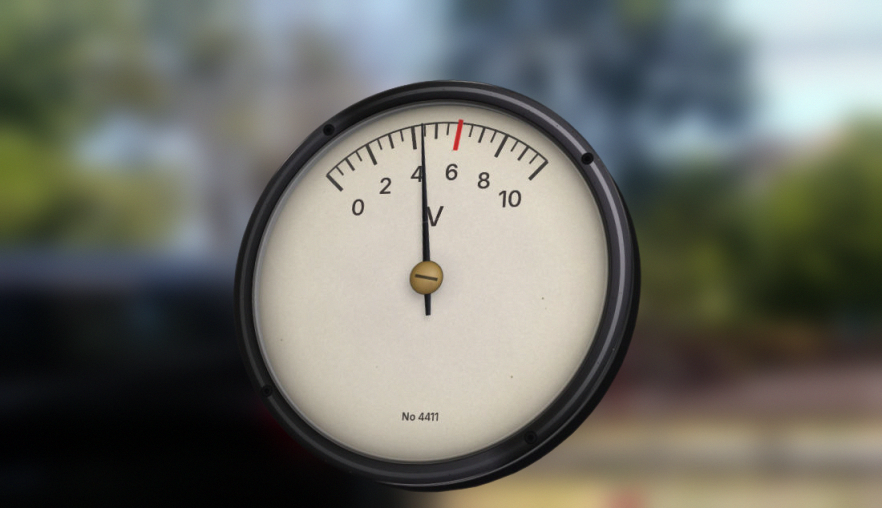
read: 4.5 V
